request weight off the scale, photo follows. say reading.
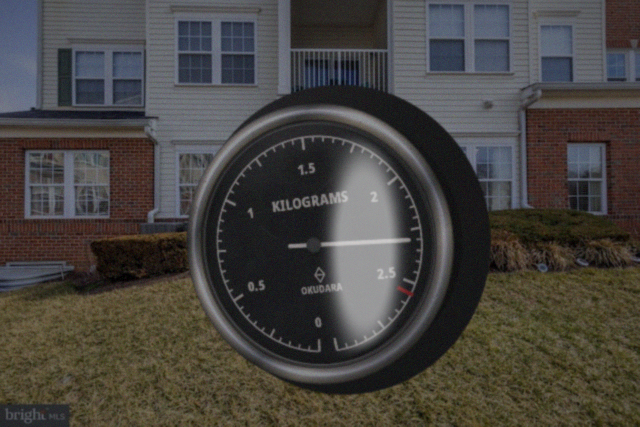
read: 2.3 kg
